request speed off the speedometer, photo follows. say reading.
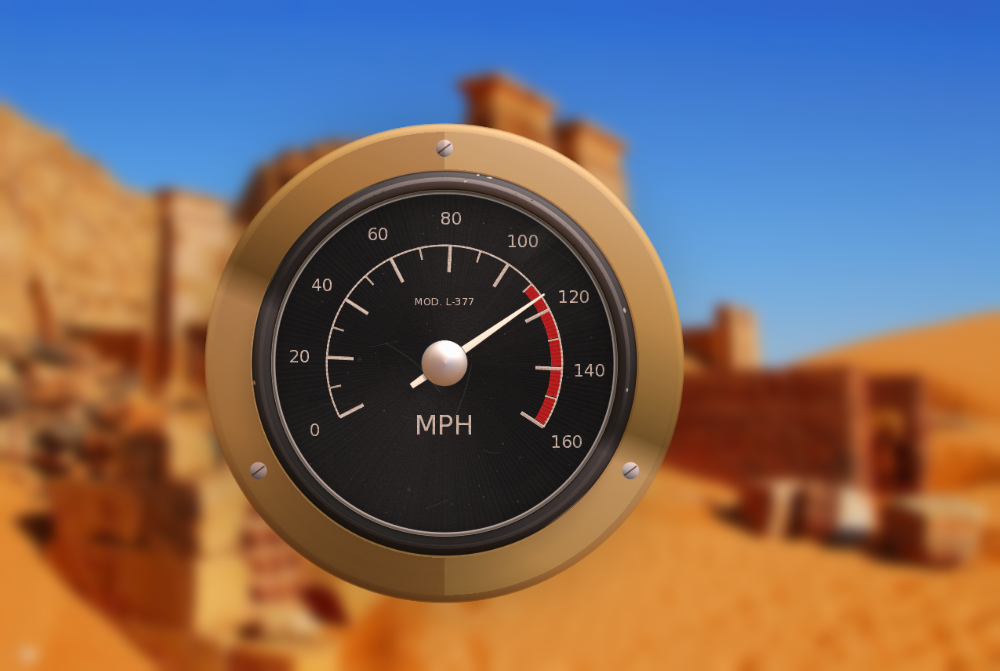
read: 115 mph
